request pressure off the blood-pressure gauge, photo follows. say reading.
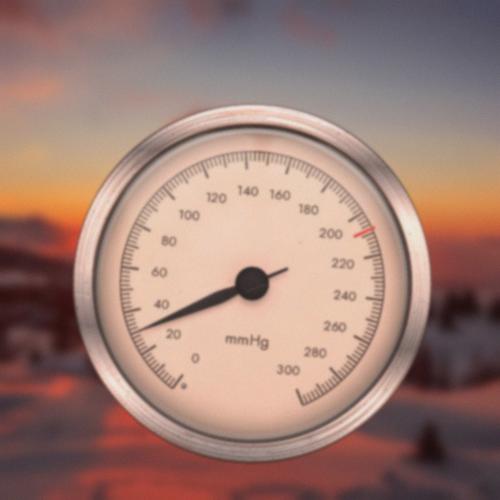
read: 30 mmHg
